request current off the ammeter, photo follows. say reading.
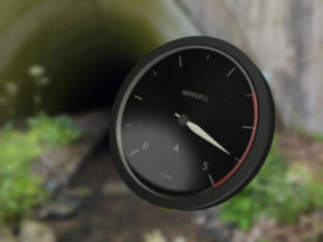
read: 4.5 A
